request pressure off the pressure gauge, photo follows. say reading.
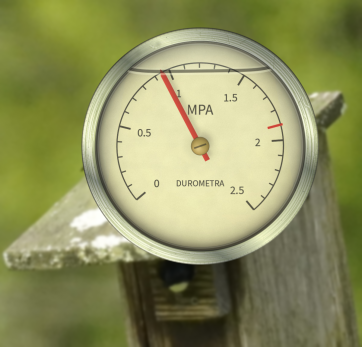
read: 0.95 MPa
